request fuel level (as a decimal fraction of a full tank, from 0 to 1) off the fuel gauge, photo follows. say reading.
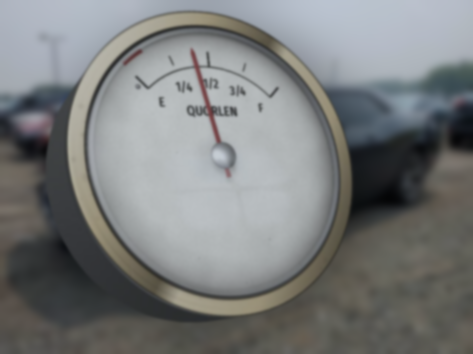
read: 0.375
